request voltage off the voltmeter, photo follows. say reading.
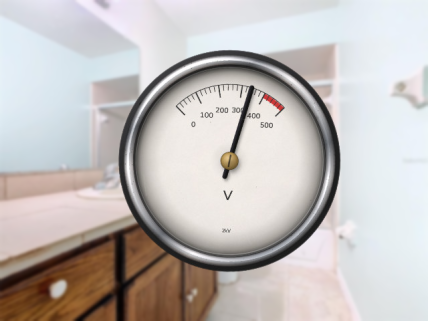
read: 340 V
